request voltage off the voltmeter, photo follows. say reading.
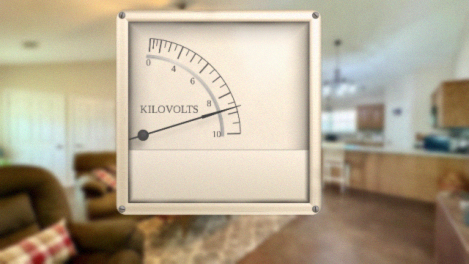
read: 8.75 kV
